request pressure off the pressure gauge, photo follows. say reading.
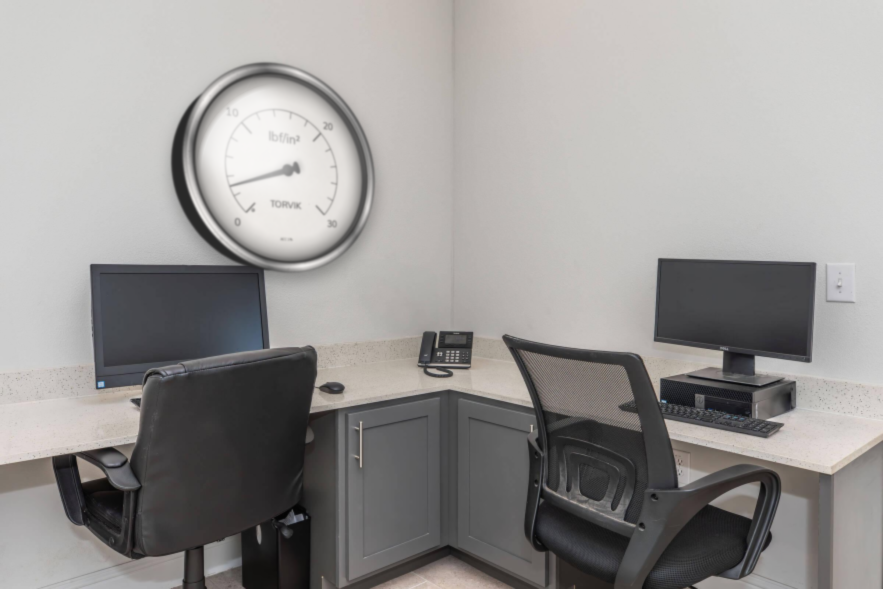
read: 3 psi
